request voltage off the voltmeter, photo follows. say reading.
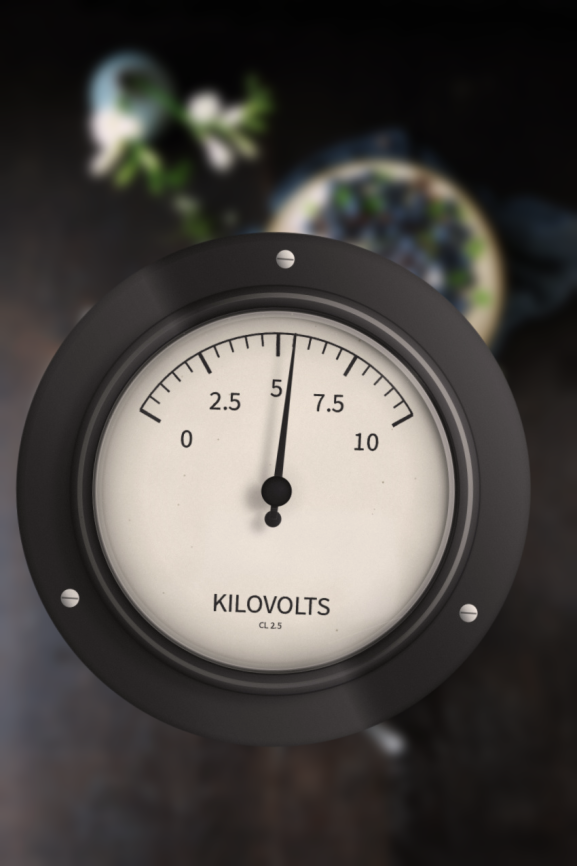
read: 5.5 kV
